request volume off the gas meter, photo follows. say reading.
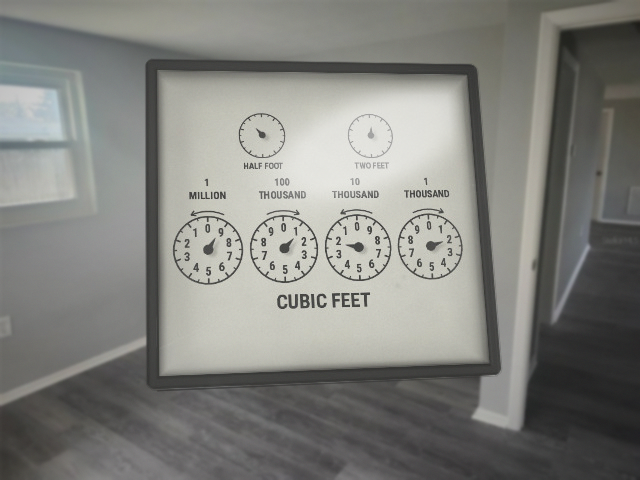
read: 912200 ft³
